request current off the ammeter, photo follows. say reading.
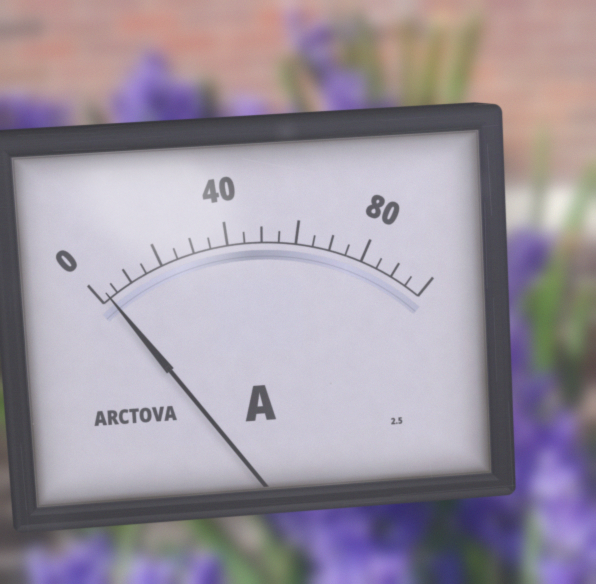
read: 2.5 A
